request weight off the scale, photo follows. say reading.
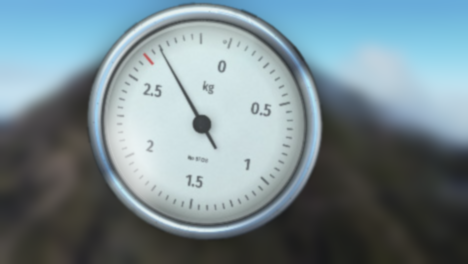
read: 2.75 kg
